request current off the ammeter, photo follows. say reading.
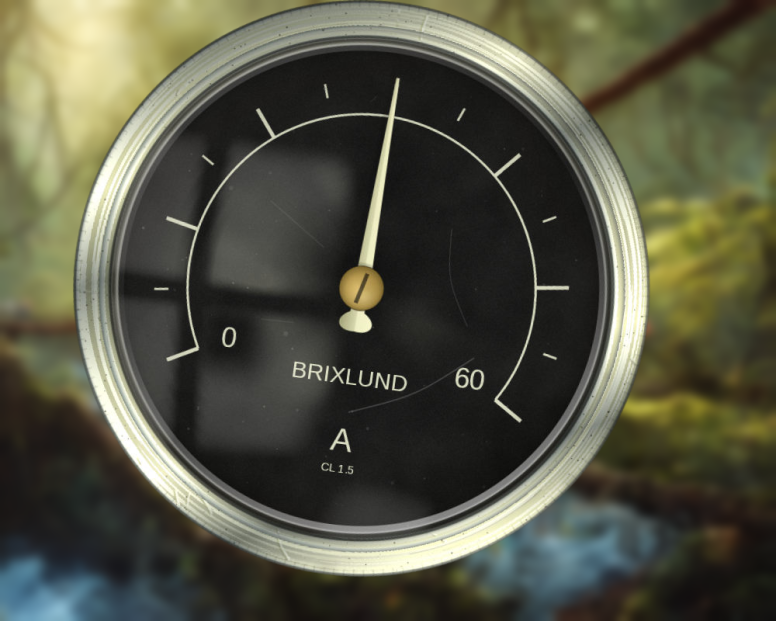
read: 30 A
